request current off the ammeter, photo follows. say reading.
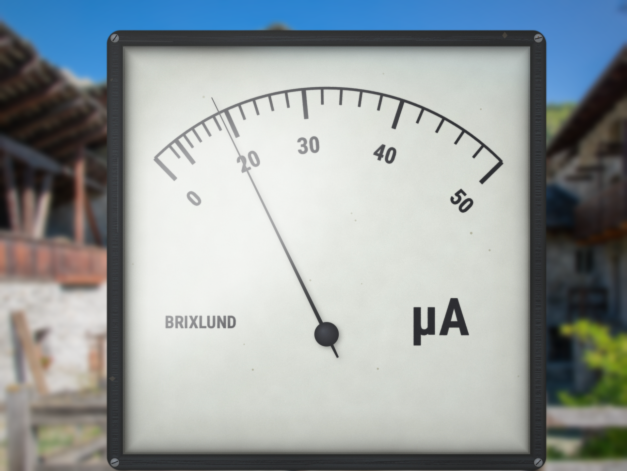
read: 19 µA
